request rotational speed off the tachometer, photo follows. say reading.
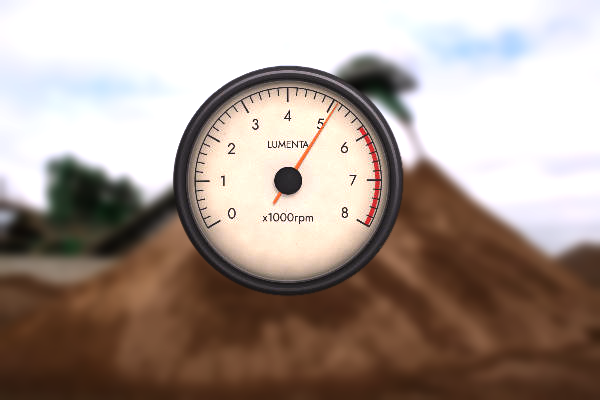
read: 5100 rpm
